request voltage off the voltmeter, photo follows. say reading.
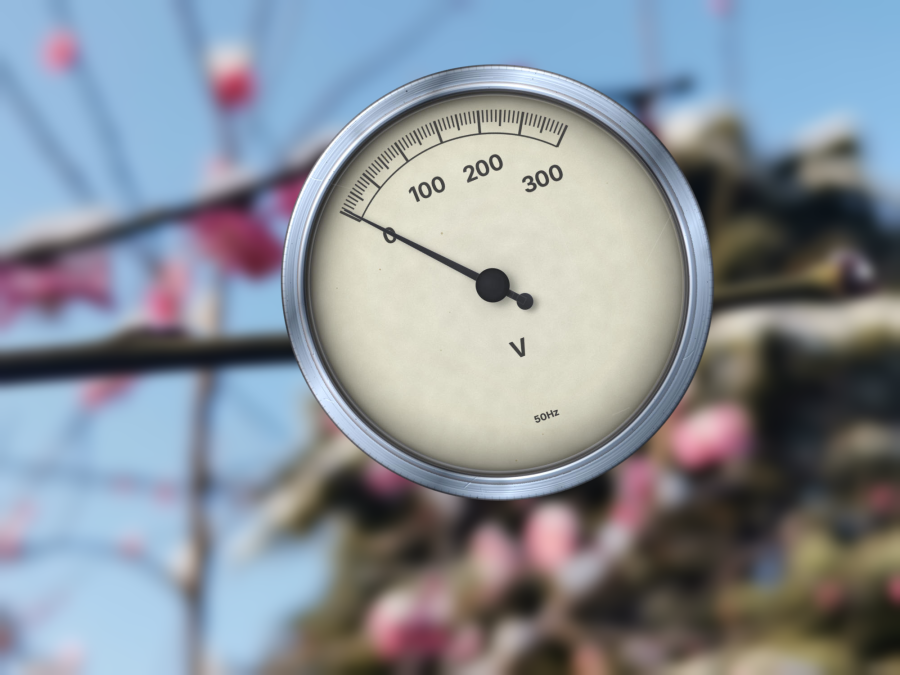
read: 5 V
